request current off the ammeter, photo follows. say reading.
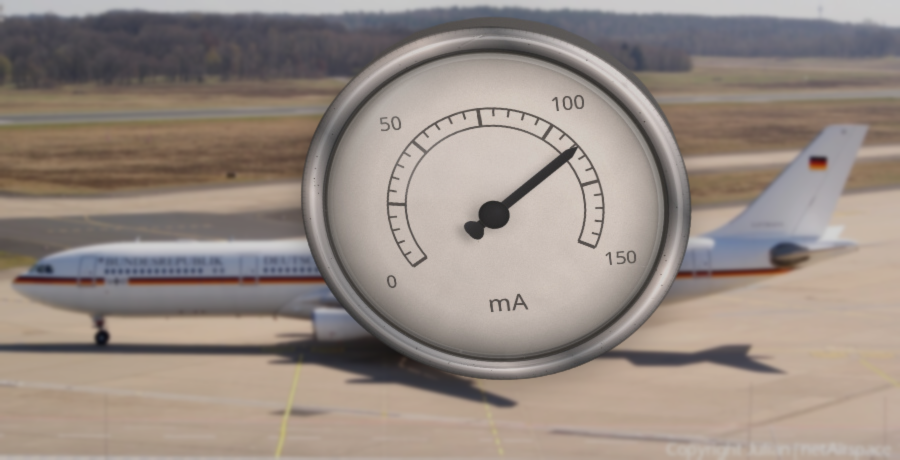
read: 110 mA
